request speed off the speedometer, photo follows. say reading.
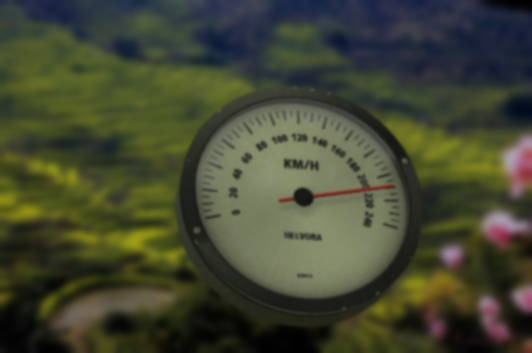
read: 210 km/h
